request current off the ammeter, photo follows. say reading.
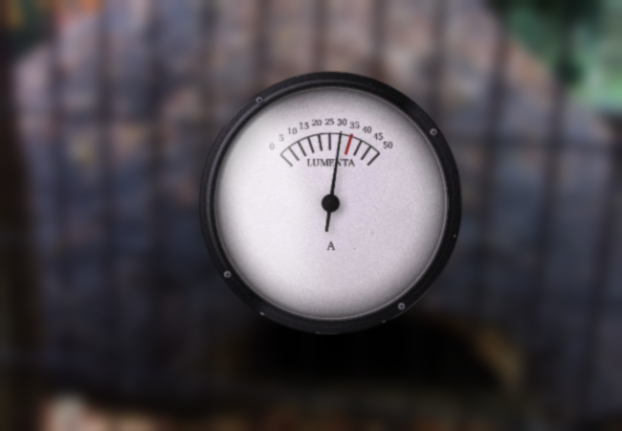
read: 30 A
